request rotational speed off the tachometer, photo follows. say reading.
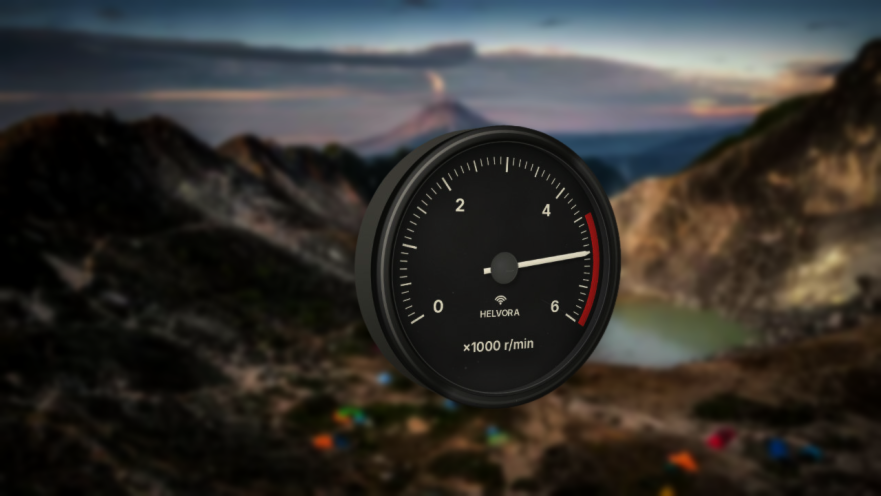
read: 5000 rpm
